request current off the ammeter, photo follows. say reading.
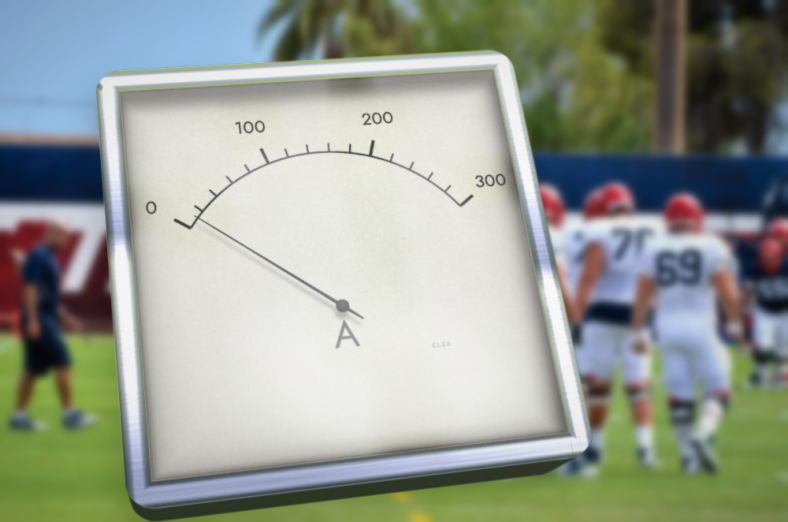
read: 10 A
